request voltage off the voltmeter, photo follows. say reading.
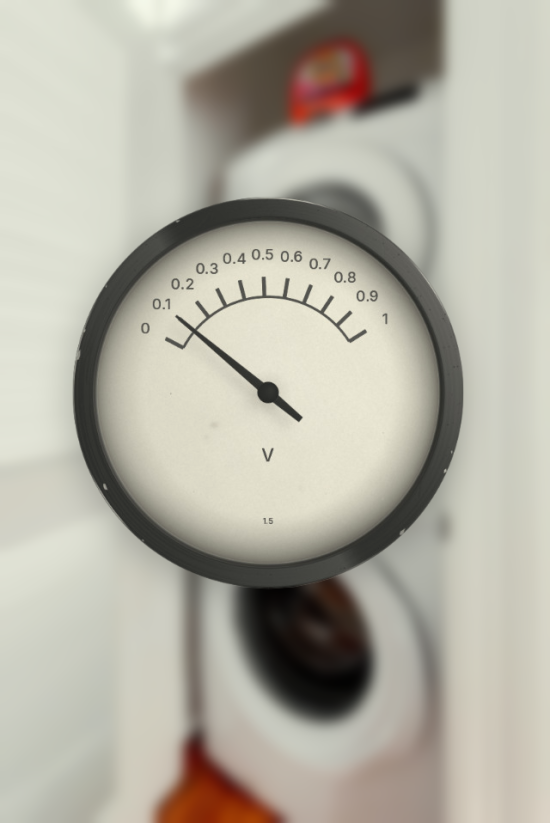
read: 0.1 V
